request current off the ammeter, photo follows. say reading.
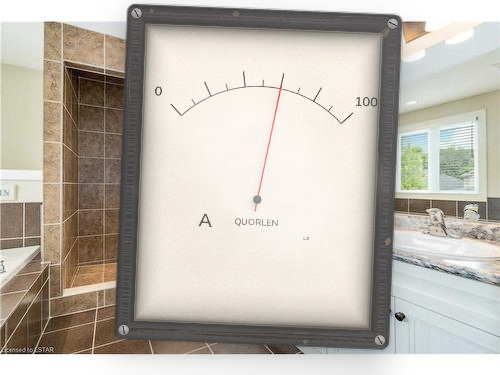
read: 60 A
